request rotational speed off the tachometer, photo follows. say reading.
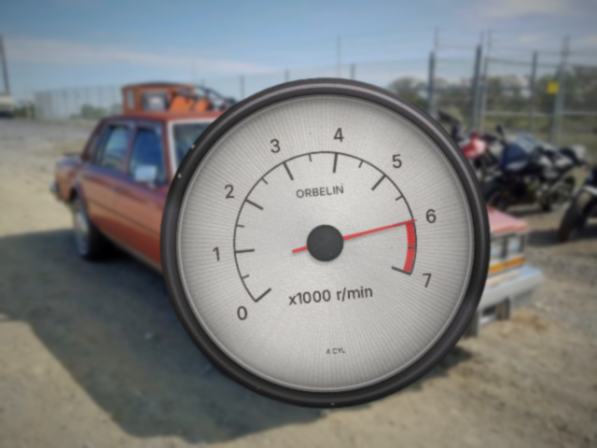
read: 6000 rpm
